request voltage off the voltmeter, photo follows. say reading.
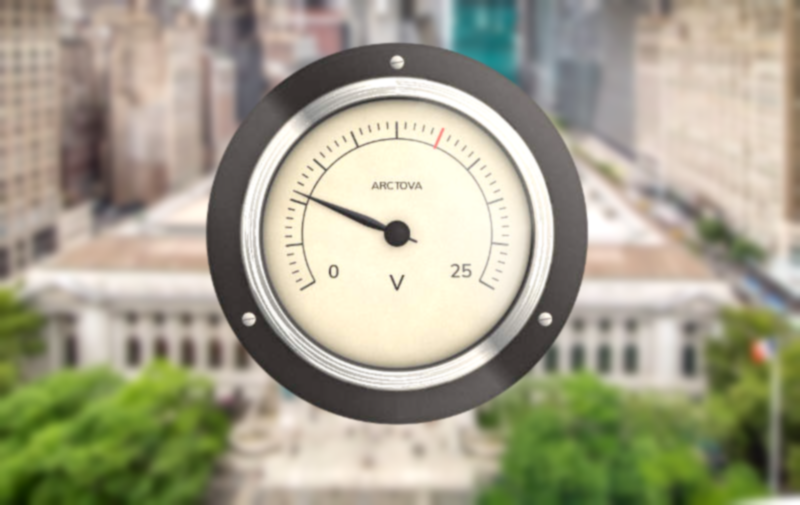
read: 5.5 V
